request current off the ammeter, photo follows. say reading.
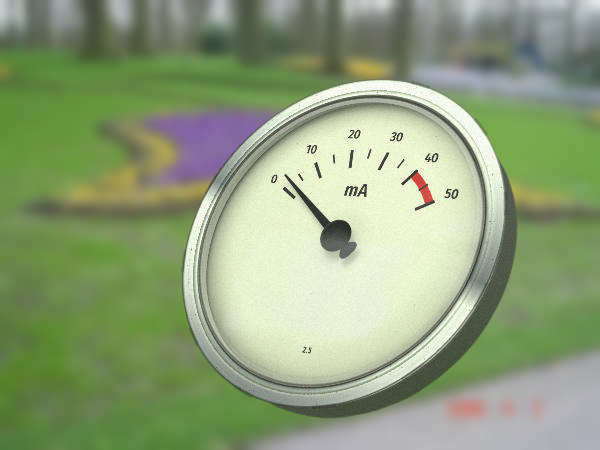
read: 2.5 mA
